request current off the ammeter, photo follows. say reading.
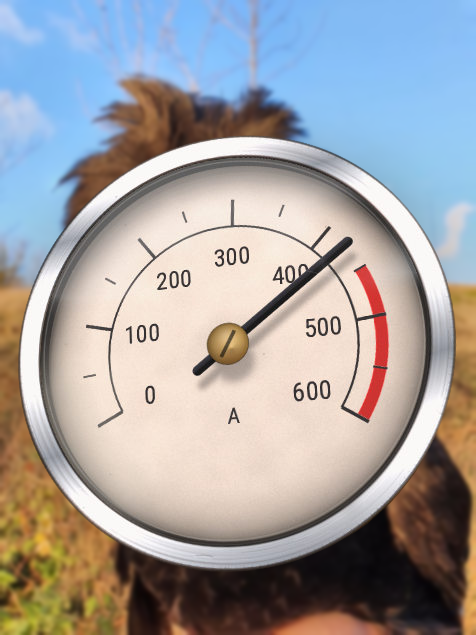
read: 425 A
